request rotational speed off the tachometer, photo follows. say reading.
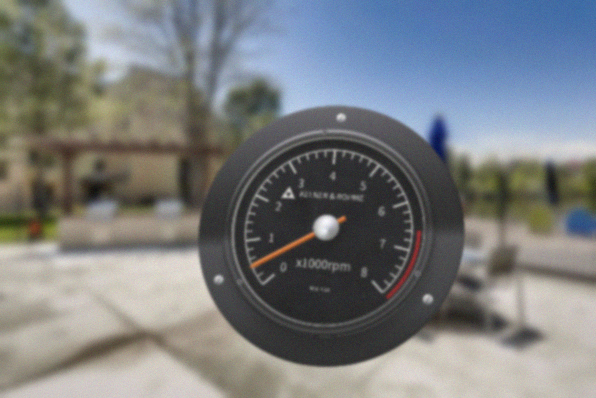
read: 400 rpm
